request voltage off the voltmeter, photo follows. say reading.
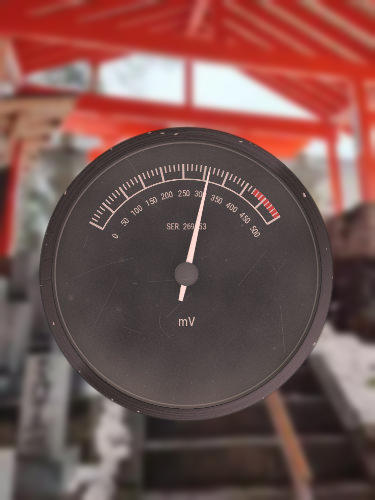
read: 310 mV
